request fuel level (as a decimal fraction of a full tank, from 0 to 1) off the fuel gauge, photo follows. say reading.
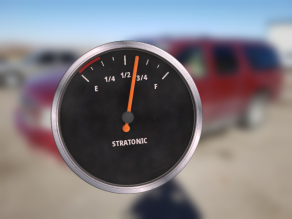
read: 0.625
